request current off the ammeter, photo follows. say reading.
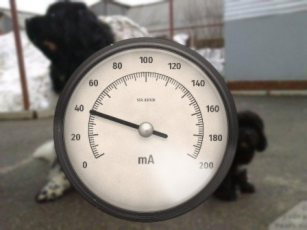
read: 40 mA
